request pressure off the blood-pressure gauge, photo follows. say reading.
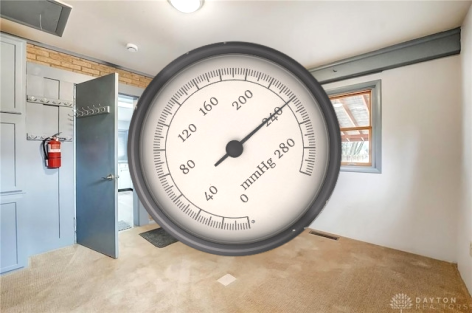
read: 240 mmHg
